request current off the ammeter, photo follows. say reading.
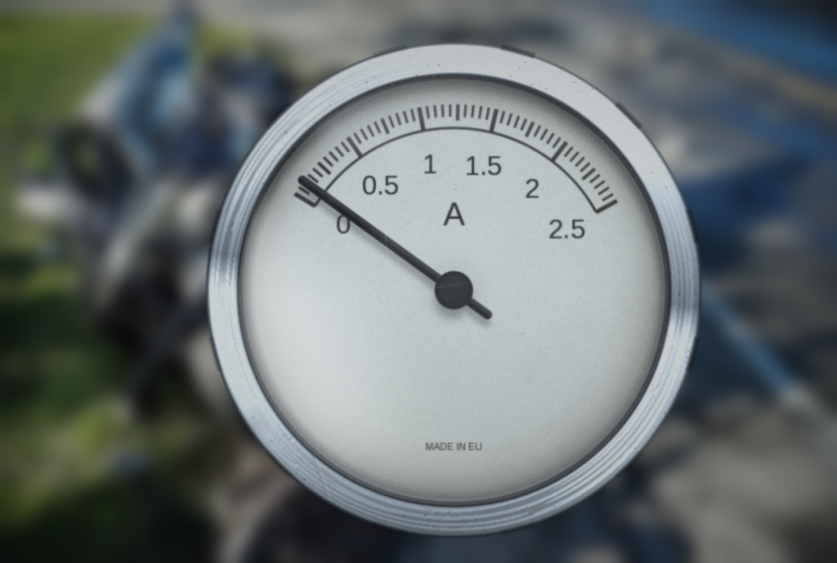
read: 0.1 A
